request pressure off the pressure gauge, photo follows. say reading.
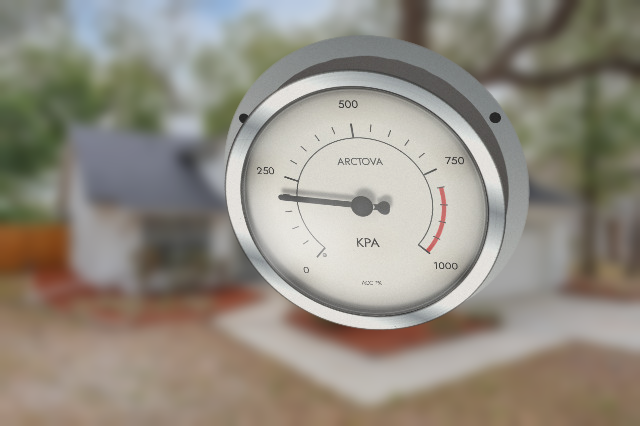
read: 200 kPa
